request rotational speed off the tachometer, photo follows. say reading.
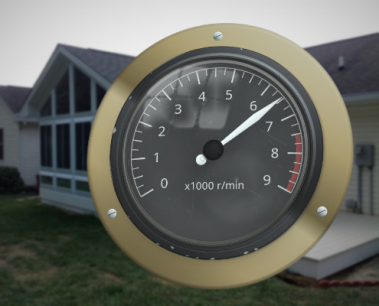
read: 6500 rpm
